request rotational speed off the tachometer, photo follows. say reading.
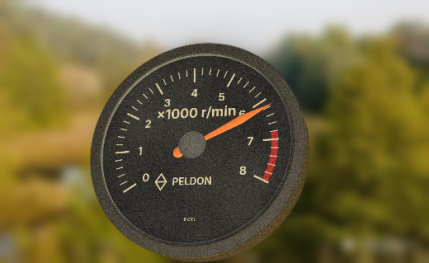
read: 6200 rpm
